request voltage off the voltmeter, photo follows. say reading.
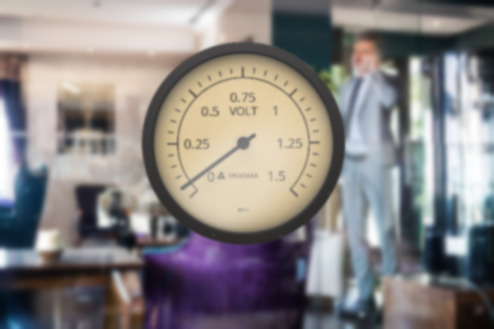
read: 0.05 V
